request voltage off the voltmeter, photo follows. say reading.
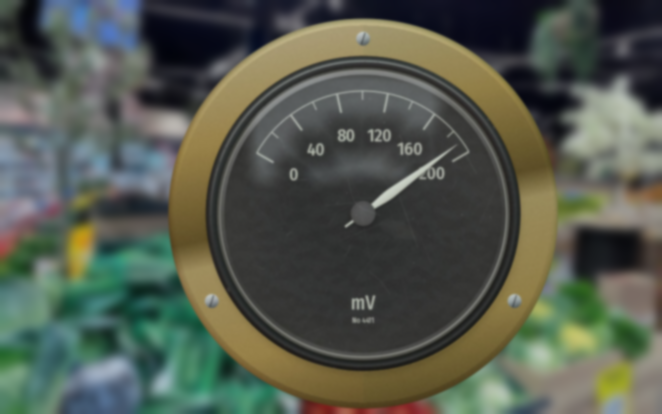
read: 190 mV
